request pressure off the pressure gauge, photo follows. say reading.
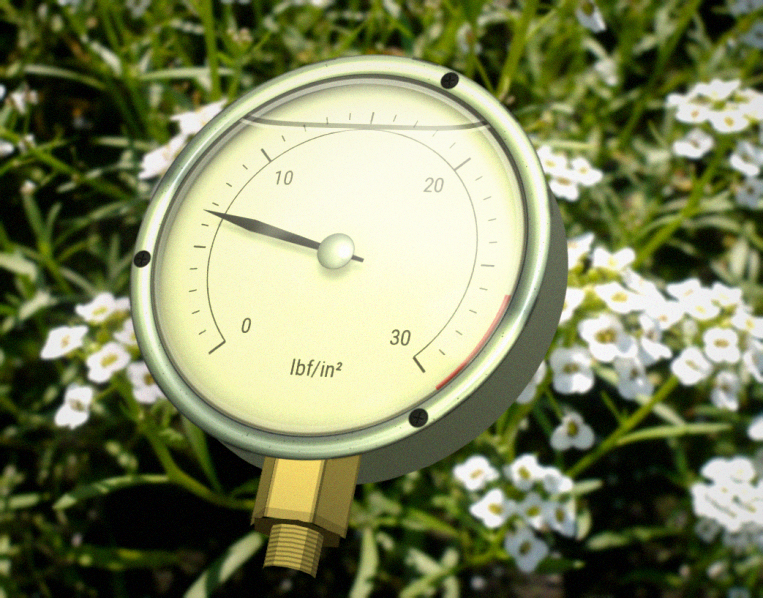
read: 6.5 psi
